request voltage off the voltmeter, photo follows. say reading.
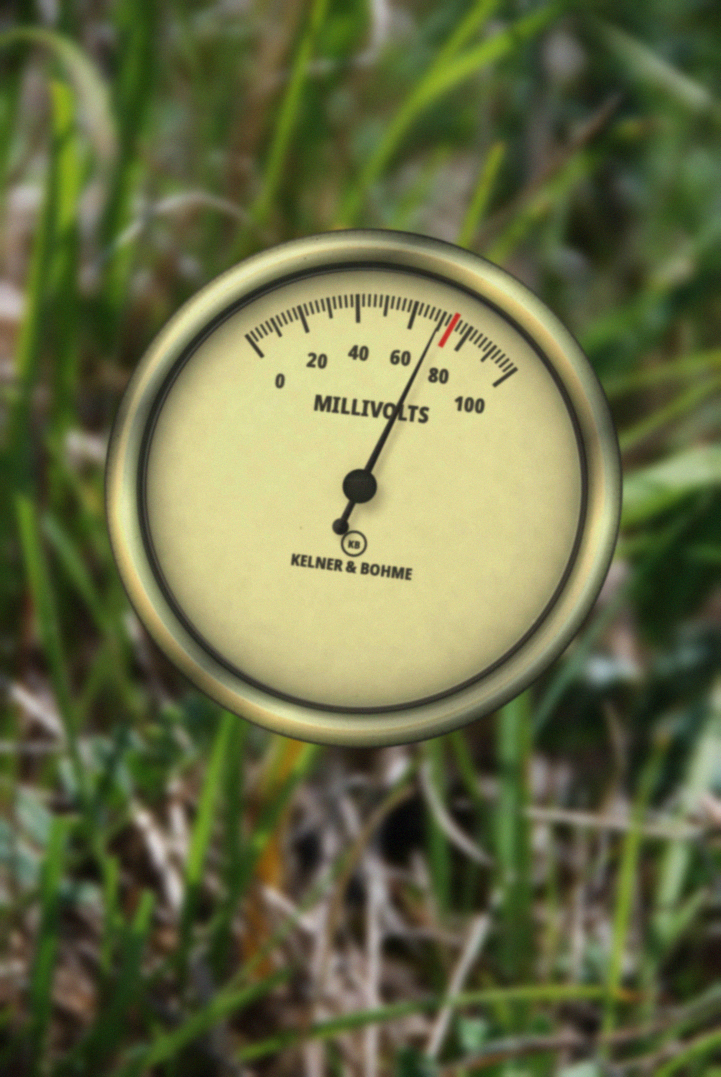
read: 70 mV
